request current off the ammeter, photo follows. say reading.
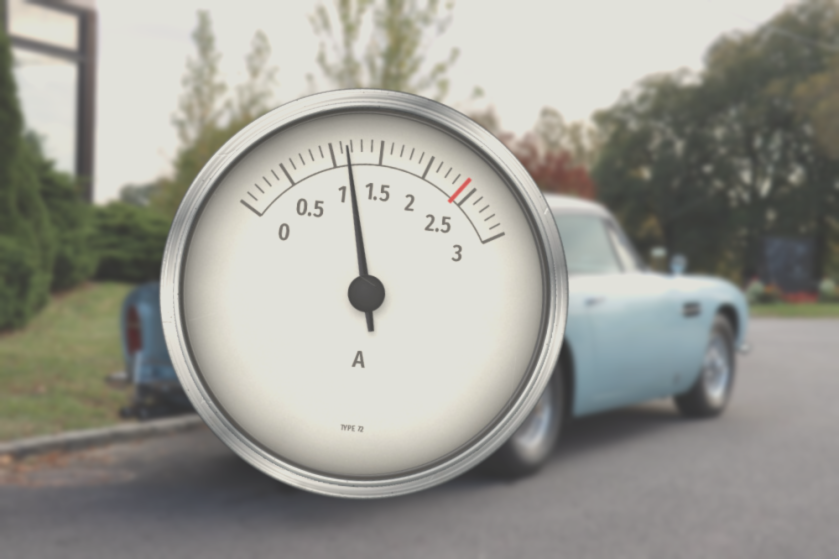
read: 1.15 A
